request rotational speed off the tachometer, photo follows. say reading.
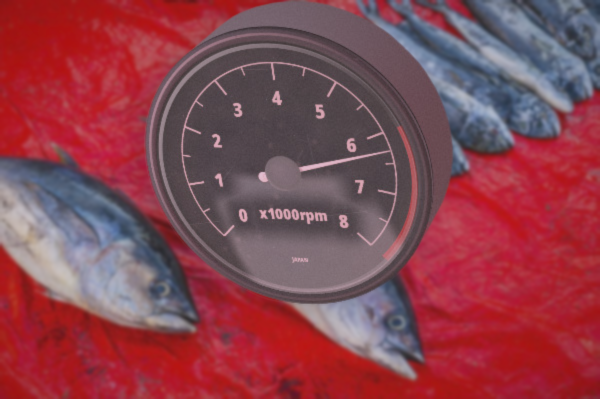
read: 6250 rpm
